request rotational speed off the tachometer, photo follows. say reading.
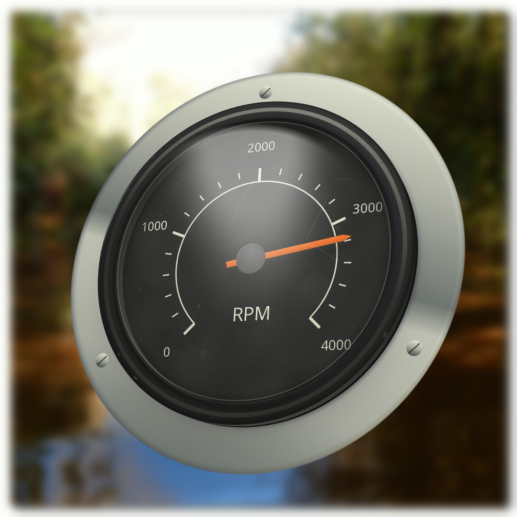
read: 3200 rpm
